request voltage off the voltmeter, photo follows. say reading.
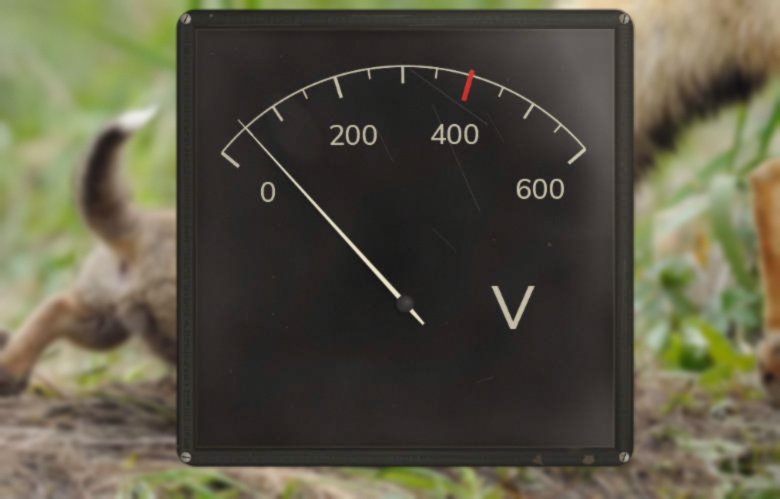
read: 50 V
